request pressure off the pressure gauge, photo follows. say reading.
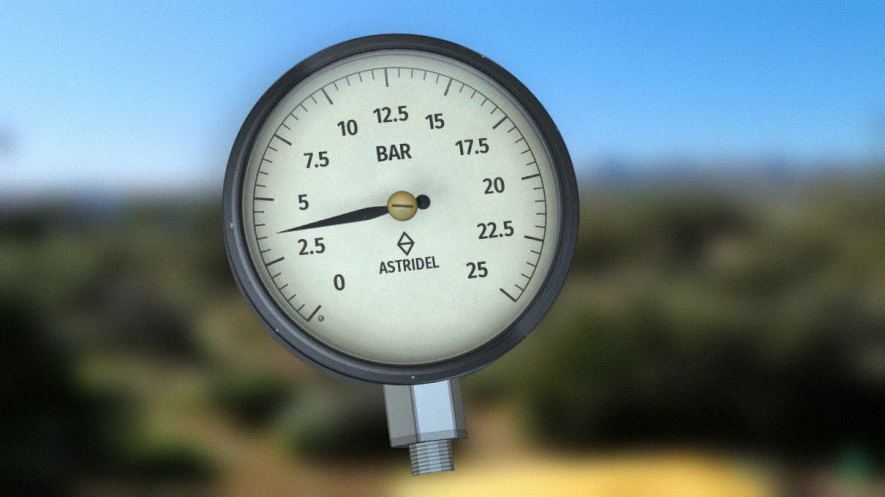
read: 3.5 bar
